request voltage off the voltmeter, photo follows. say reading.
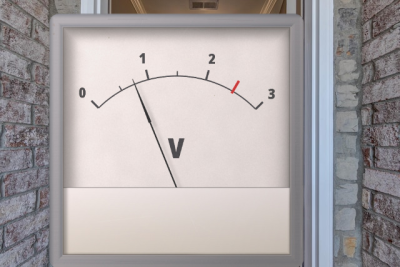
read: 0.75 V
